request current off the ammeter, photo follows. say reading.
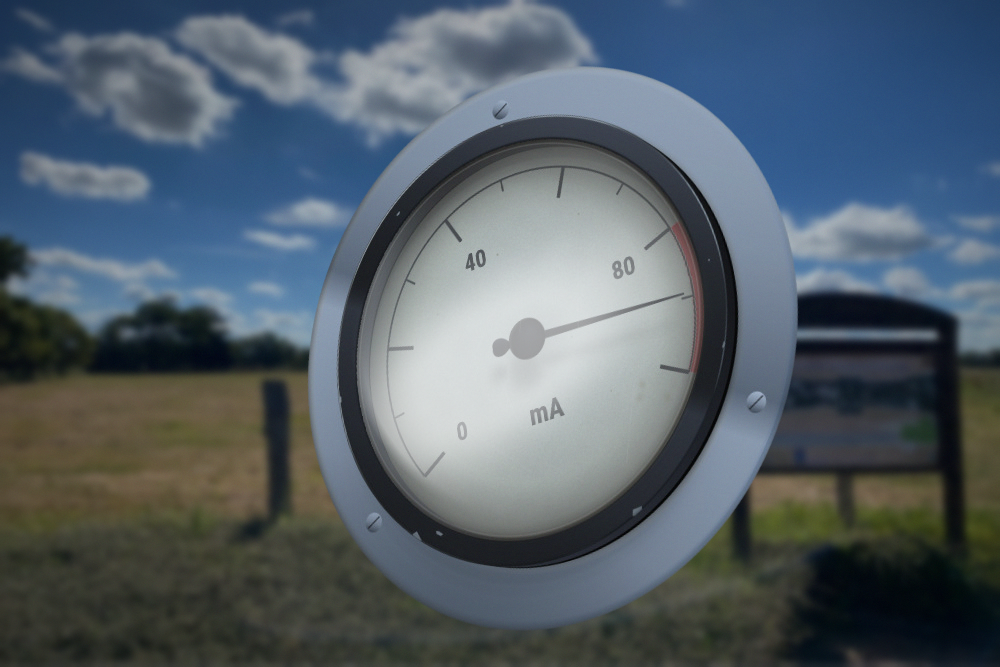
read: 90 mA
